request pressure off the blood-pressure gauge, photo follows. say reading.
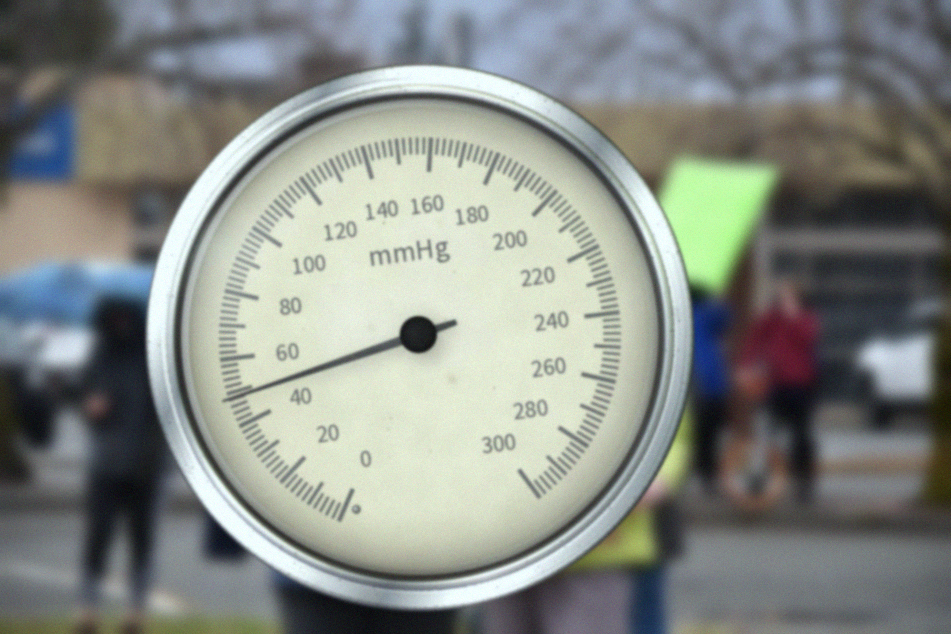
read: 48 mmHg
